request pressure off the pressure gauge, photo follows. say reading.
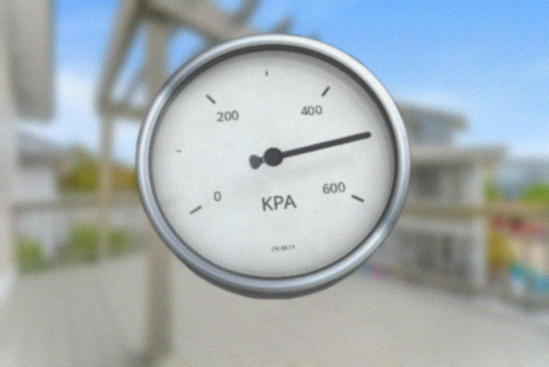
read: 500 kPa
